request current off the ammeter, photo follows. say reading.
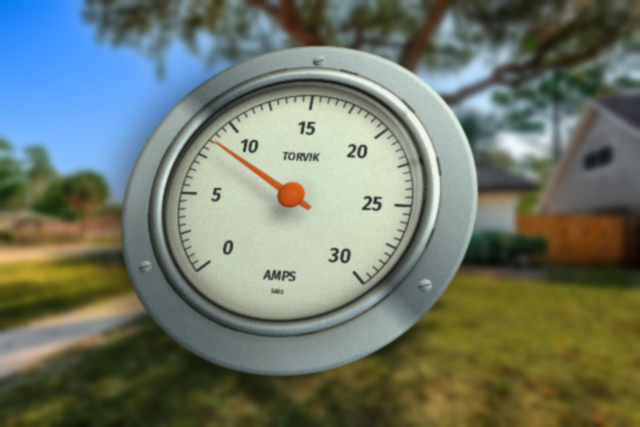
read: 8.5 A
